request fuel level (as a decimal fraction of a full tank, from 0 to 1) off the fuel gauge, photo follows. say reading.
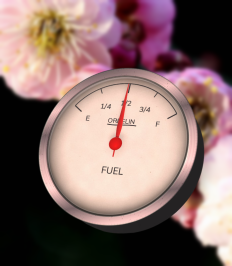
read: 0.5
